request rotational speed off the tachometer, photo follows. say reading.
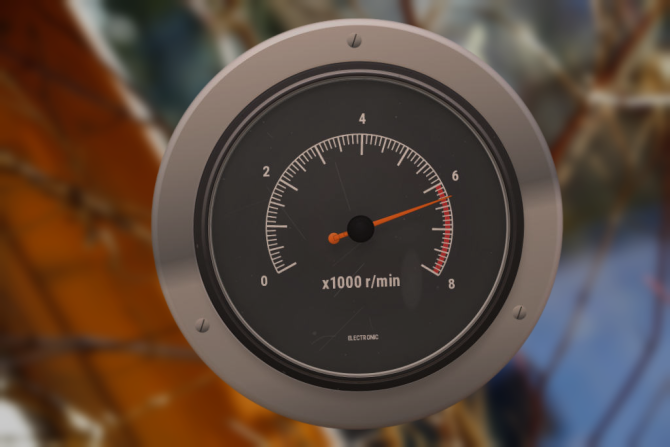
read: 6300 rpm
